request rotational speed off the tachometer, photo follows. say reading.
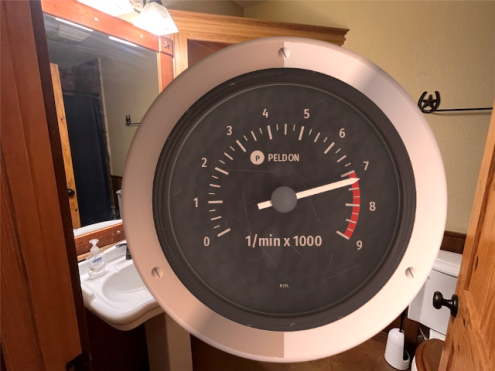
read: 7250 rpm
